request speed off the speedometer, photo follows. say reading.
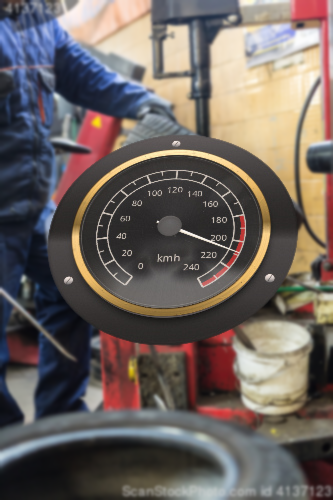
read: 210 km/h
